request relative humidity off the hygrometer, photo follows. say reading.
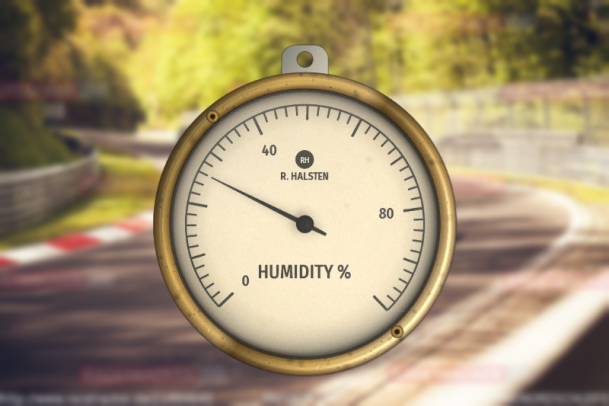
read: 26 %
